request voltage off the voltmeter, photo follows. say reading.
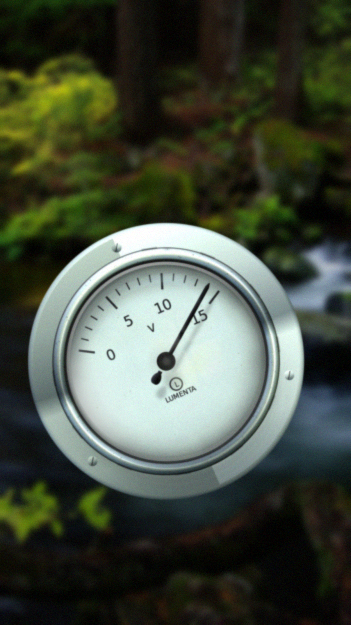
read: 14 V
